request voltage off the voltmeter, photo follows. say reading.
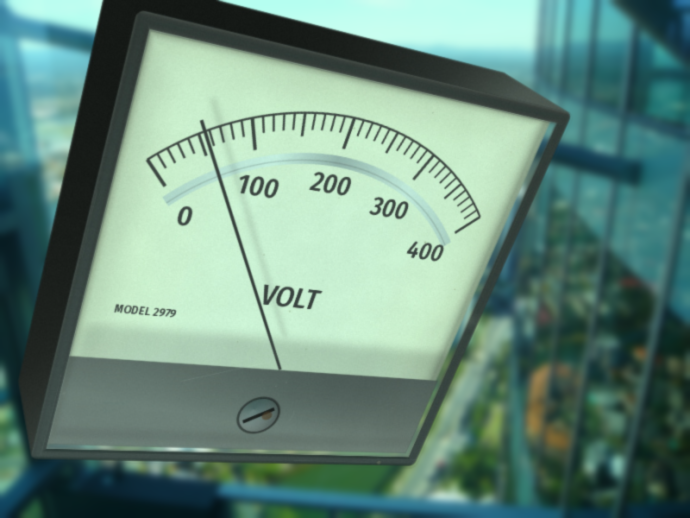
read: 55 V
